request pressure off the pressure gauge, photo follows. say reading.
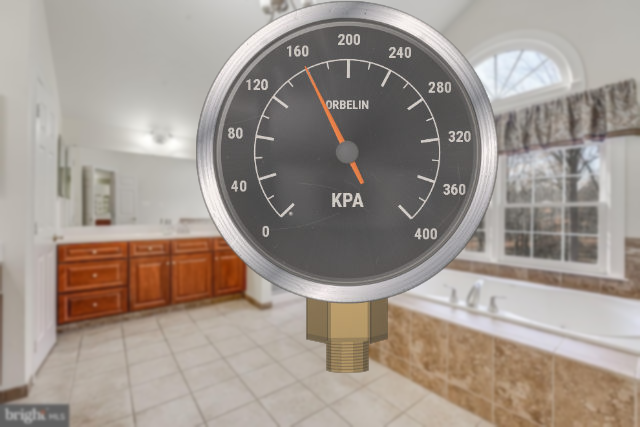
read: 160 kPa
